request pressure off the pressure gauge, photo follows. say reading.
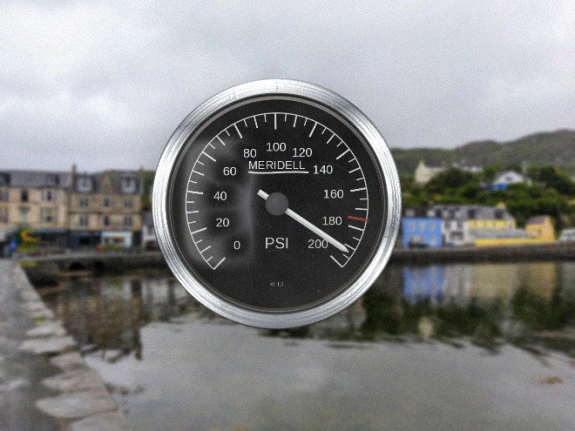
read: 192.5 psi
